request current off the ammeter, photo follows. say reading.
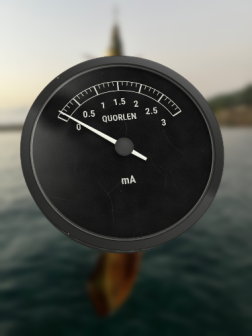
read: 0.1 mA
